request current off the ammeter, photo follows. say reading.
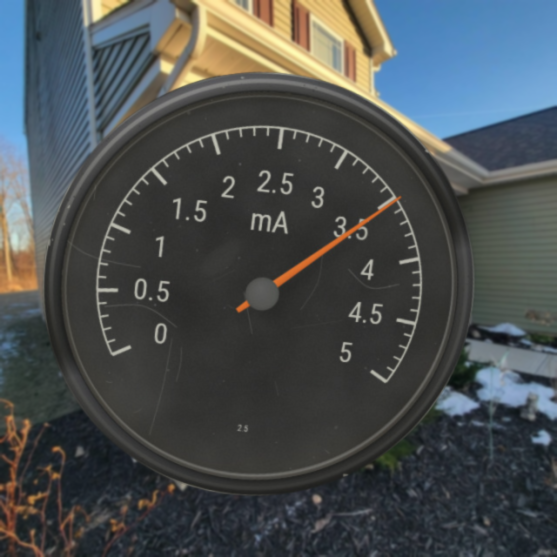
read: 3.5 mA
